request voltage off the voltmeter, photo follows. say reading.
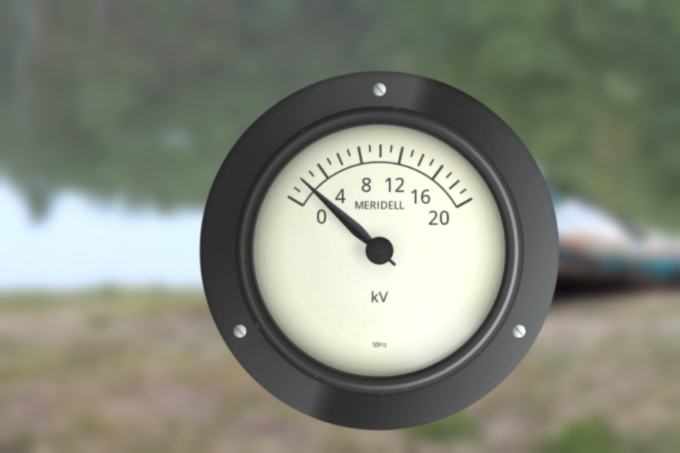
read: 2 kV
